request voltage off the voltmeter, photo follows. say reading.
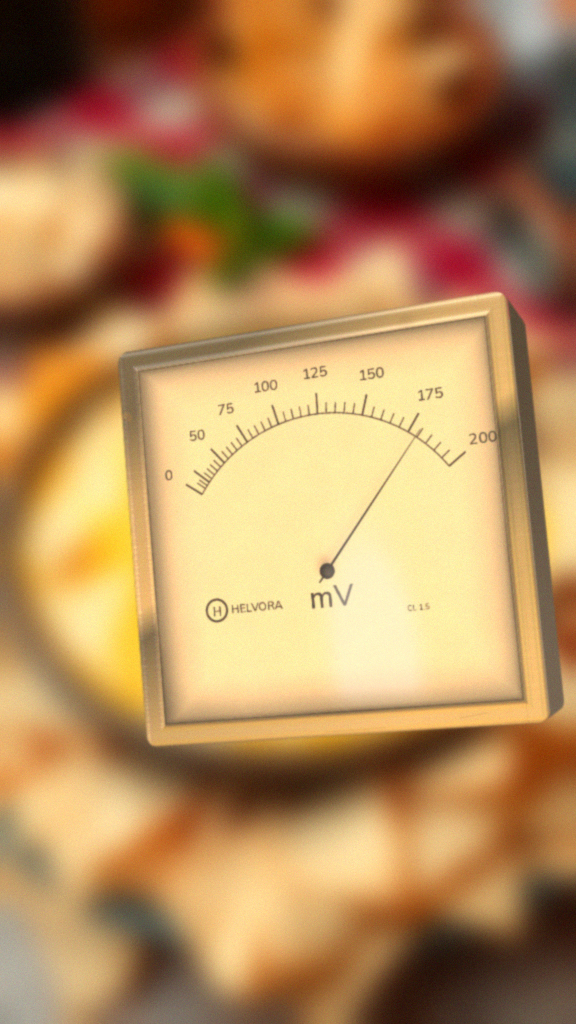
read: 180 mV
